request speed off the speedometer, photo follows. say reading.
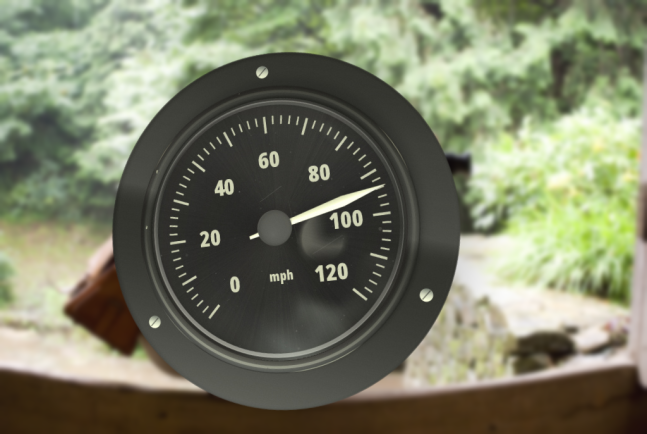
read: 94 mph
